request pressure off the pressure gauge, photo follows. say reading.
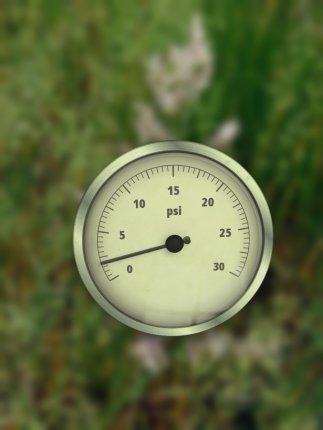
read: 2 psi
